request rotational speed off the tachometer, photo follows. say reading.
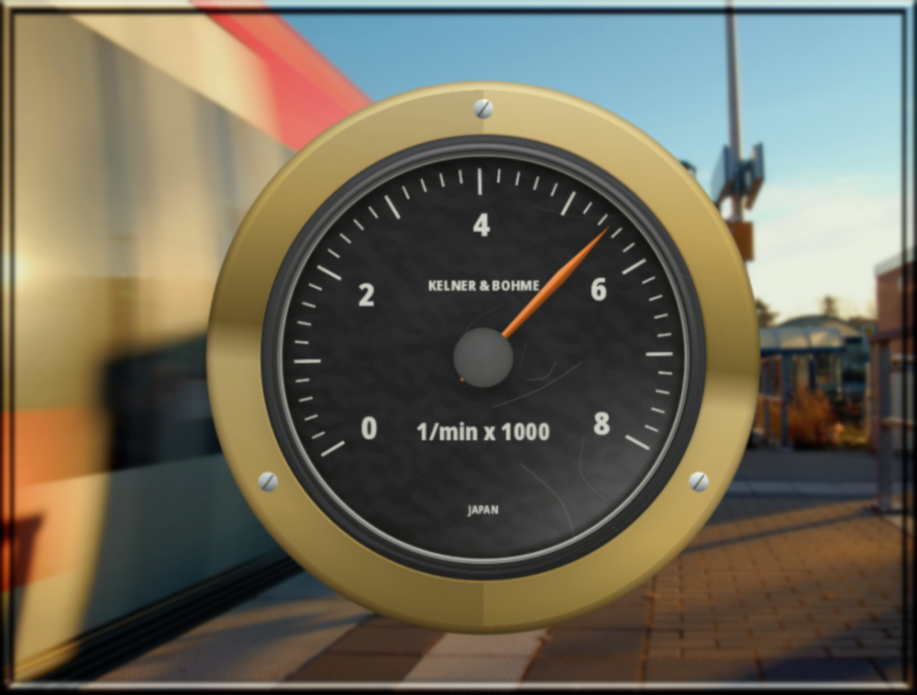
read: 5500 rpm
